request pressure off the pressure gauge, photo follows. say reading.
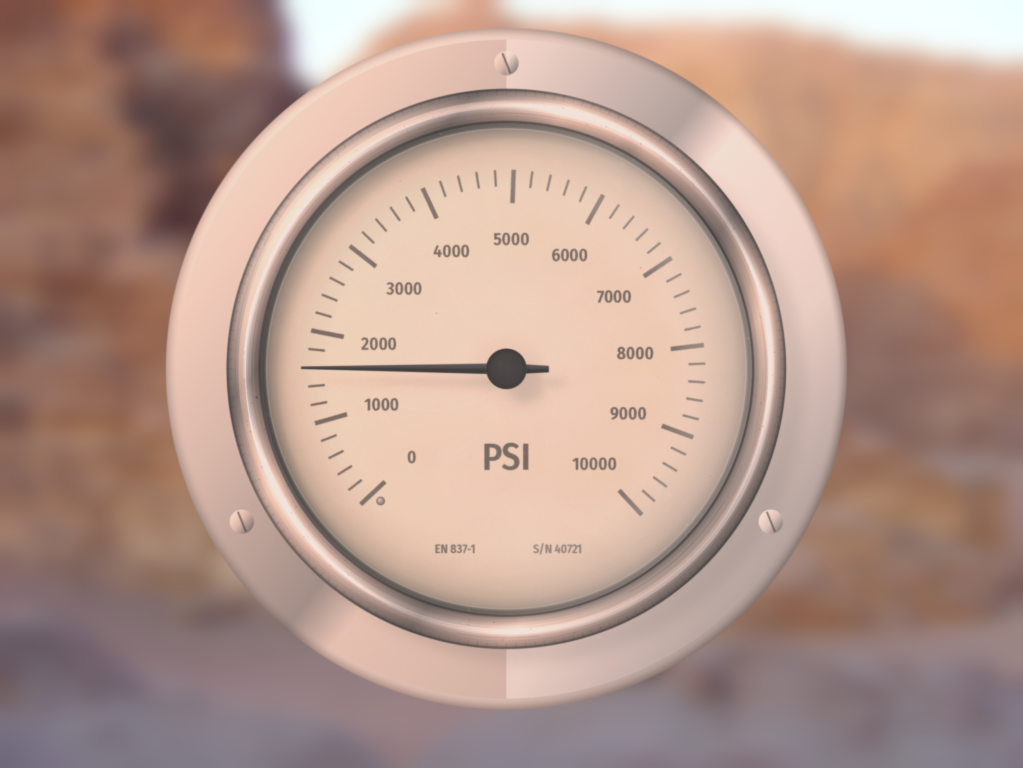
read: 1600 psi
